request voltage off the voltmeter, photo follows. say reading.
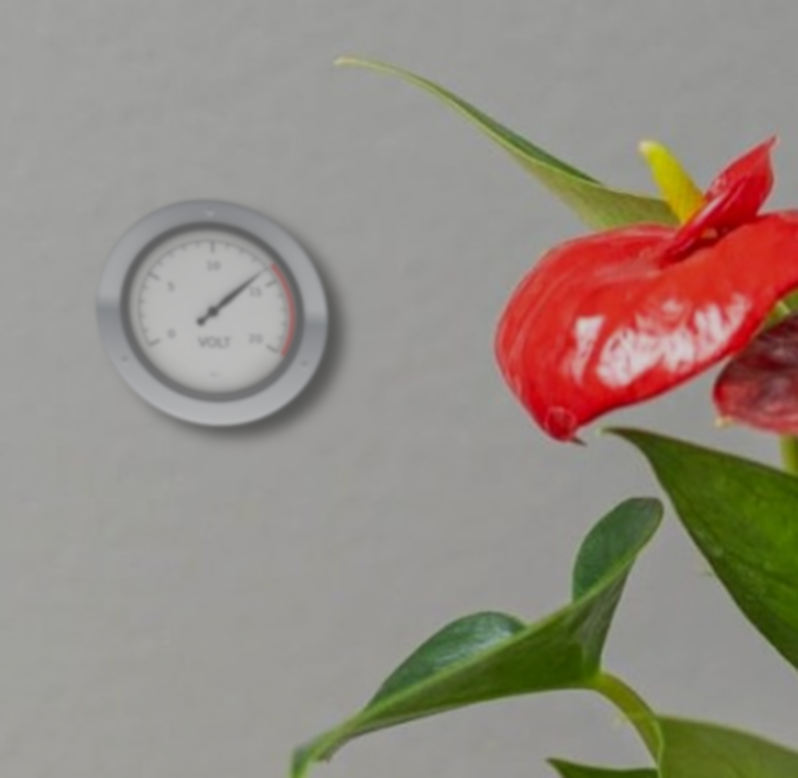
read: 14 V
